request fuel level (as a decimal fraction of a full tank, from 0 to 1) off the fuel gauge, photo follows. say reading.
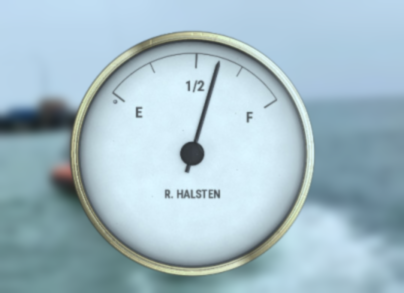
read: 0.625
